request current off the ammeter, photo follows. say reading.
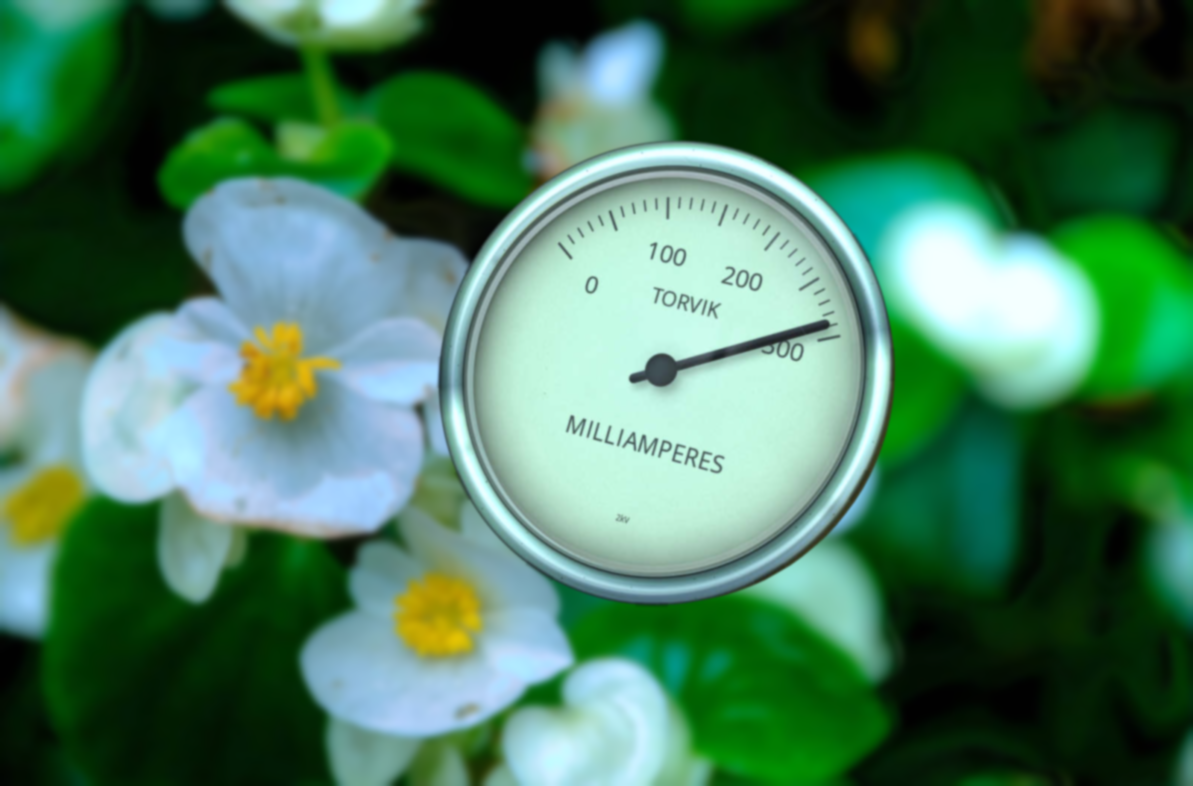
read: 290 mA
